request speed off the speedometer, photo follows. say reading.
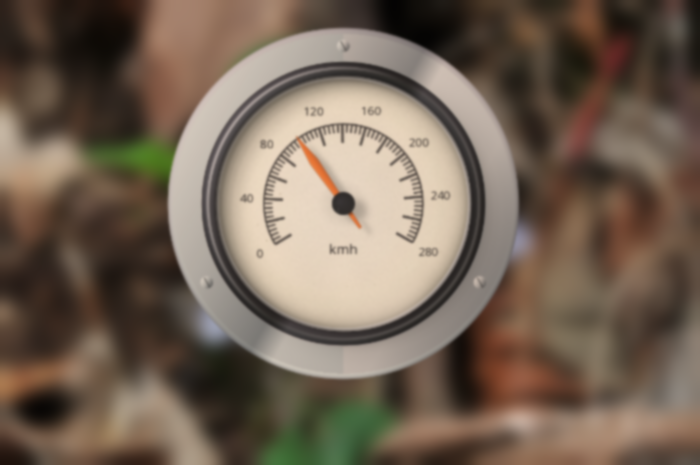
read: 100 km/h
